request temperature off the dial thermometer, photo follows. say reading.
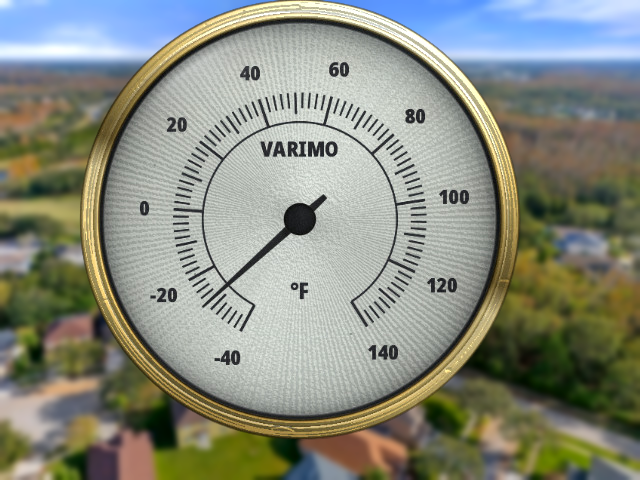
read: -28 °F
